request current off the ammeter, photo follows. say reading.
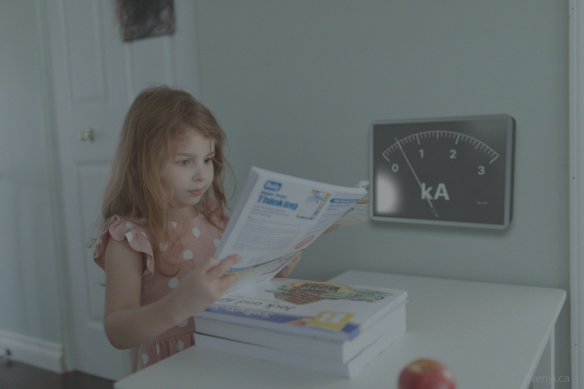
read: 0.5 kA
